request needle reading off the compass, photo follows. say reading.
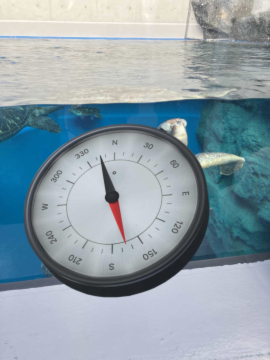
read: 165 °
